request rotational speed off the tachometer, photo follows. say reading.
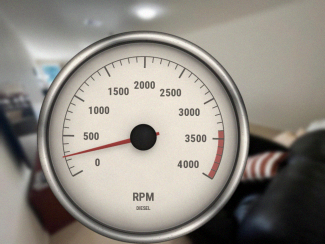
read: 250 rpm
